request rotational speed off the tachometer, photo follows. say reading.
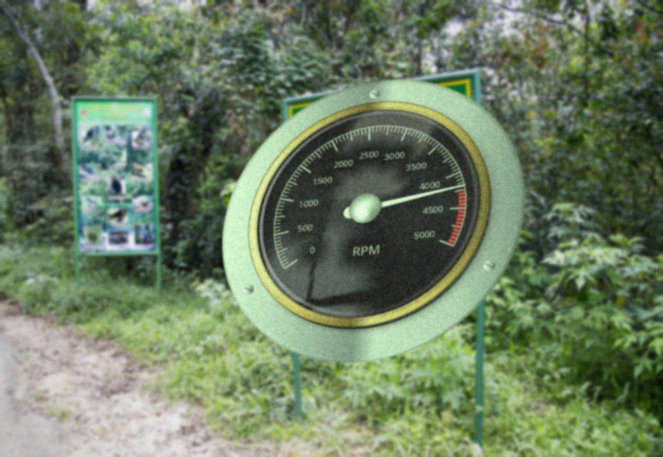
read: 4250 rpm
